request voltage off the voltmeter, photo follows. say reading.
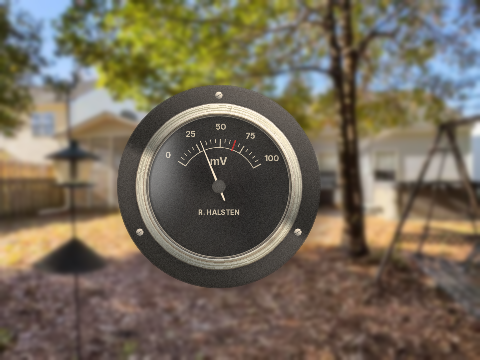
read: 30 mV
